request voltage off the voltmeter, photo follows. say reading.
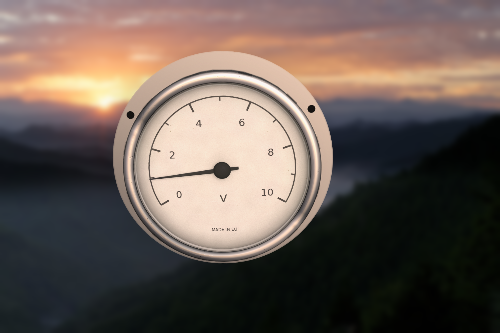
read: 1 V
